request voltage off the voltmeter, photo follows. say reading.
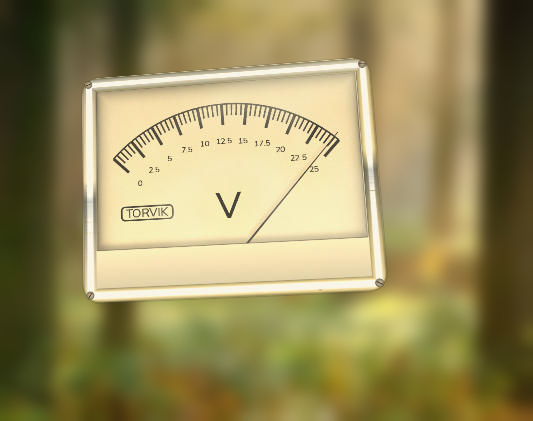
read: 24.5 V
